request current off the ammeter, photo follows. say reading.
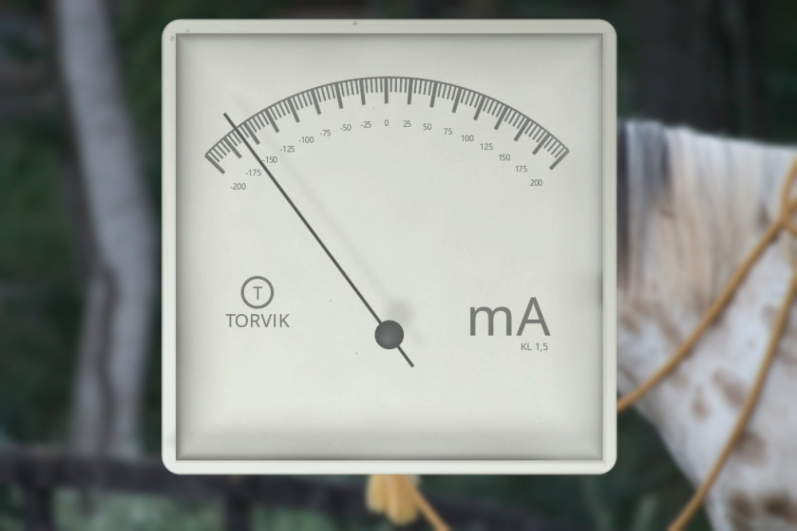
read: -160 mA
